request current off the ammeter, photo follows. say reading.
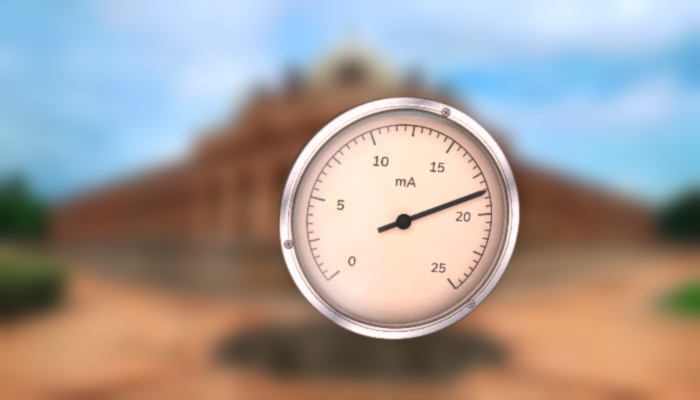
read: 18.5 mA
